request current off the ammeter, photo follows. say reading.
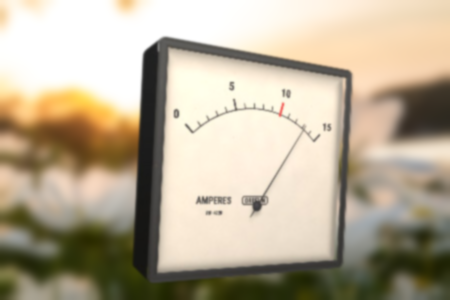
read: 13 A
